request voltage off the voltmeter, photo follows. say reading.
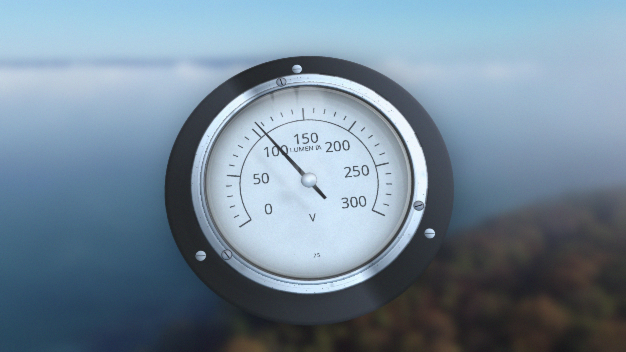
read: 105 V
